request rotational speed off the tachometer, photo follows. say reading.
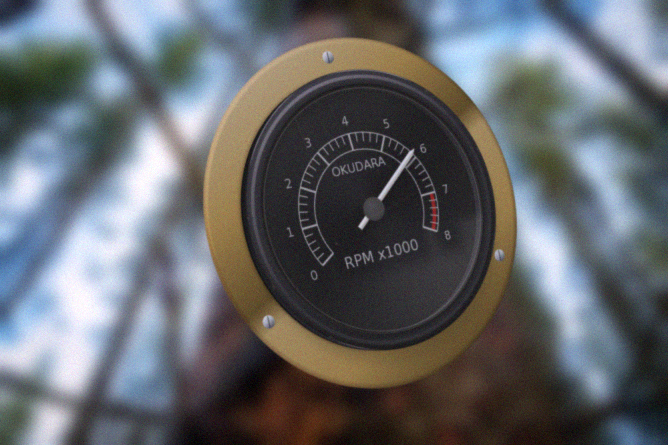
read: 5800 rpm
